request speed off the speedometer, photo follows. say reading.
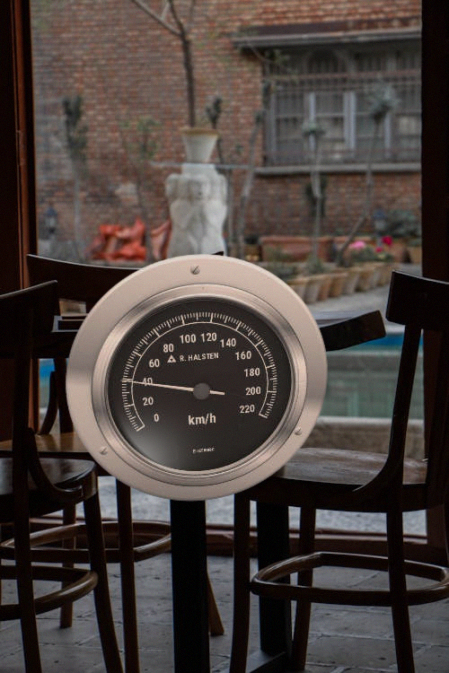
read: 40 km/h
